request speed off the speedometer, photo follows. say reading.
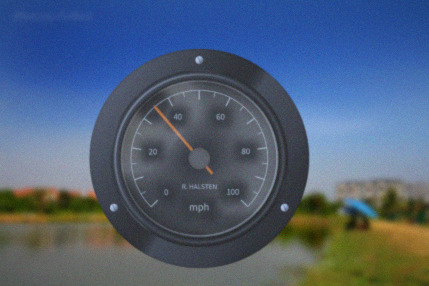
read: 35 mph
